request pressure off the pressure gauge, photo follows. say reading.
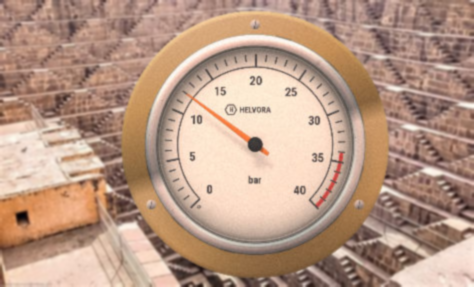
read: 12 bar
